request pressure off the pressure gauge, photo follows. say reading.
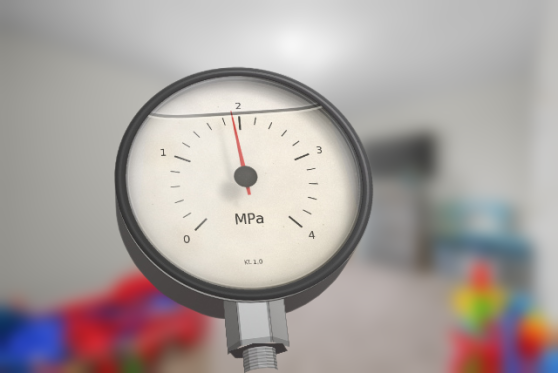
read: 1.9 MPa
